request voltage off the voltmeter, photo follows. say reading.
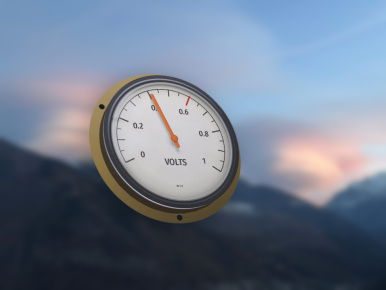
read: 0.4 V
